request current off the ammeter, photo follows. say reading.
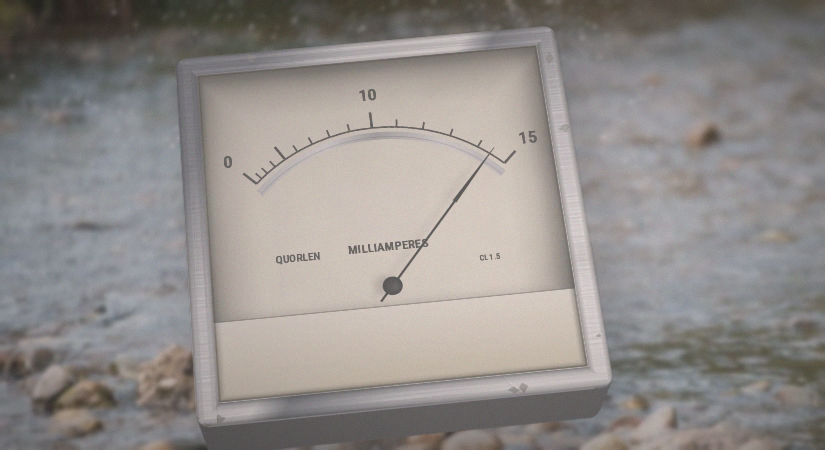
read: 14.5 mA
